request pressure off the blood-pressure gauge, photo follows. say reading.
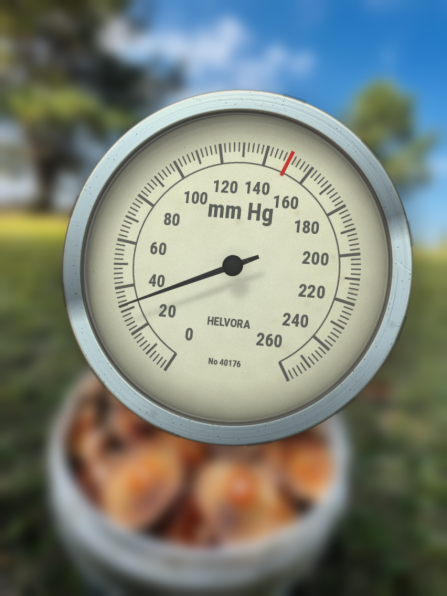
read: 32 mmHg
